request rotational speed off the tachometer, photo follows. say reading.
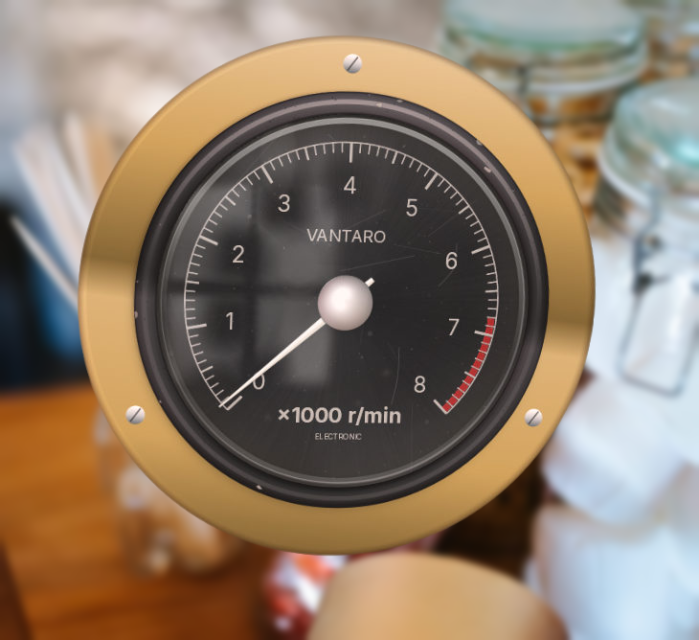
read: 100 rpm
